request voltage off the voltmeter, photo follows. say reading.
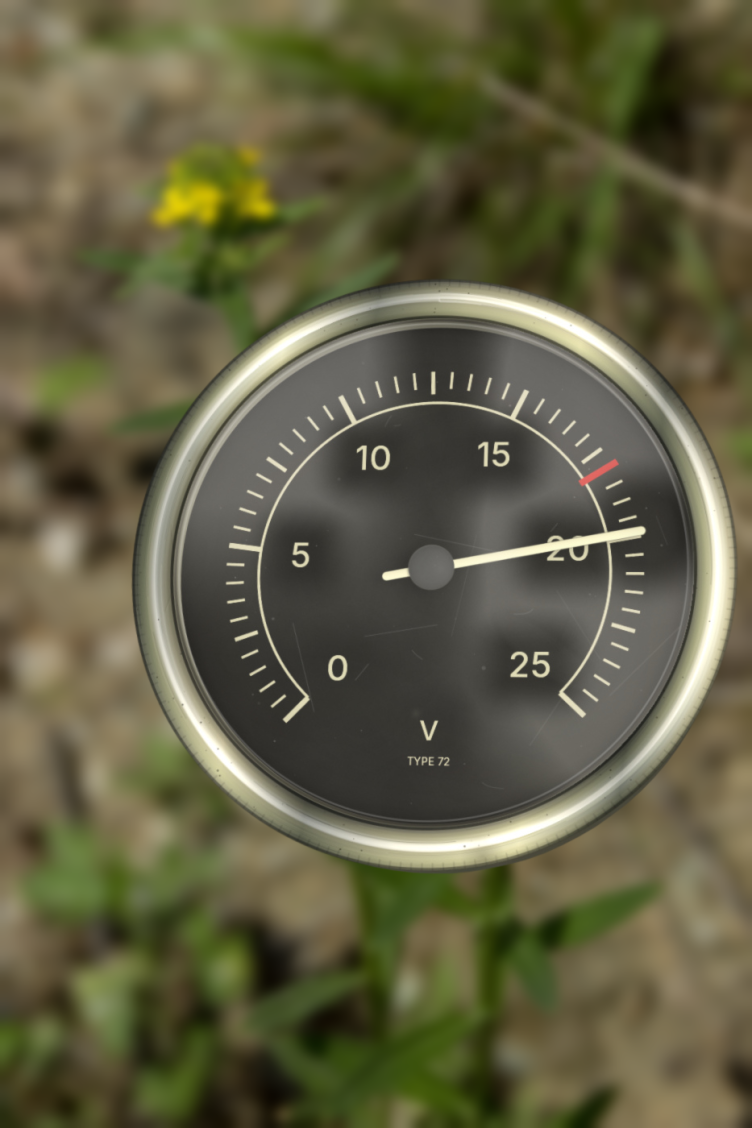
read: 20 V
